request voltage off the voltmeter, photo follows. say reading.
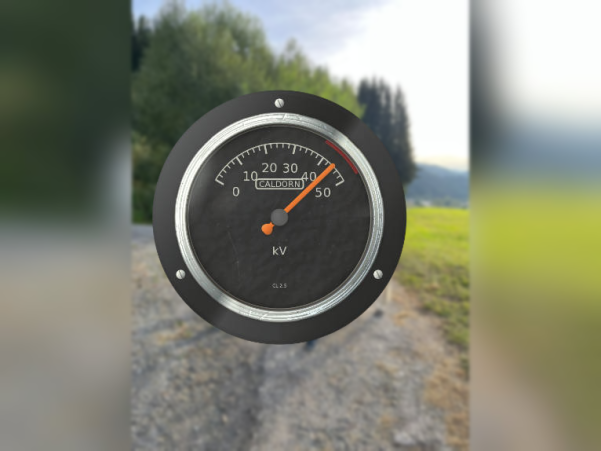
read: 44 kV
